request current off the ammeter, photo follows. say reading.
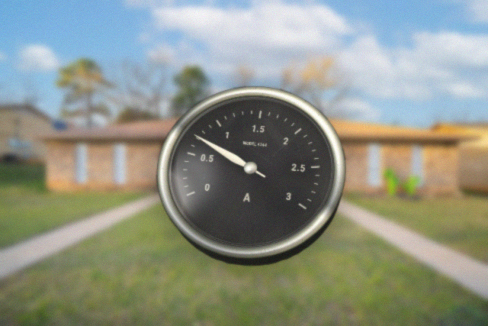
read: 0.7 A
